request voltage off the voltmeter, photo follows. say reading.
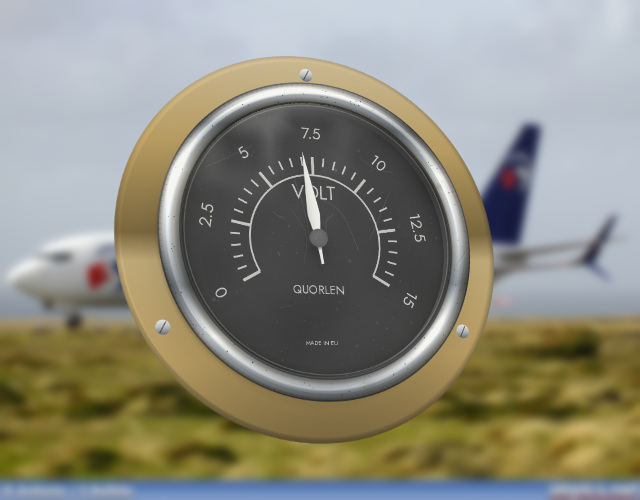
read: 7 V
